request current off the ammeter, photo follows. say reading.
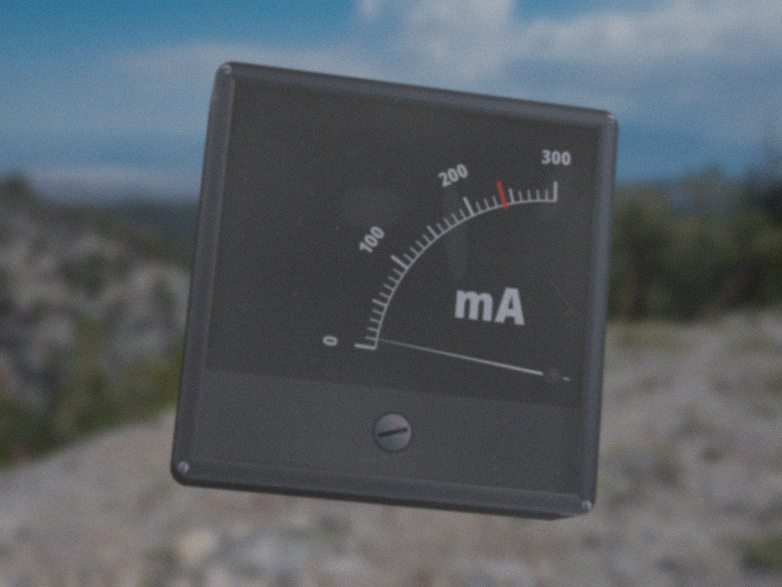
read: 10 mA
